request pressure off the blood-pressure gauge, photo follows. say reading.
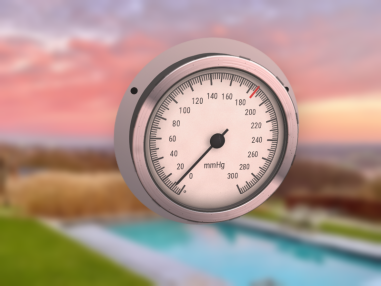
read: 10 mmHg
